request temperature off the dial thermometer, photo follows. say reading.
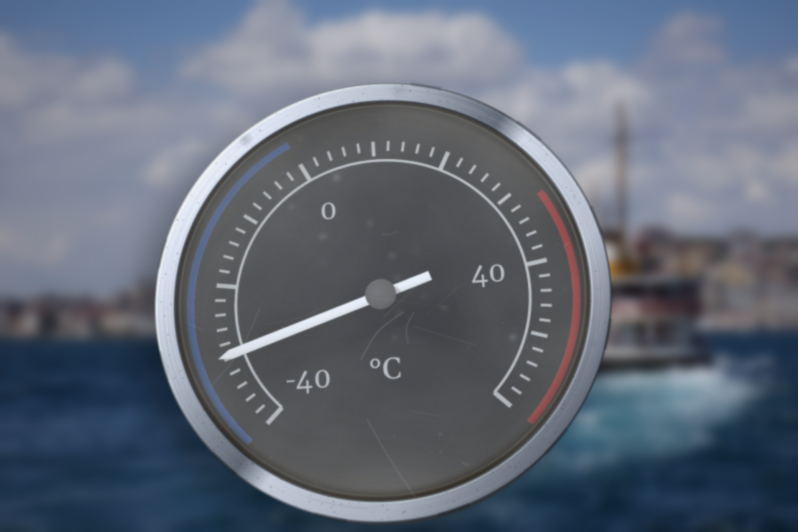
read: -30 °C
